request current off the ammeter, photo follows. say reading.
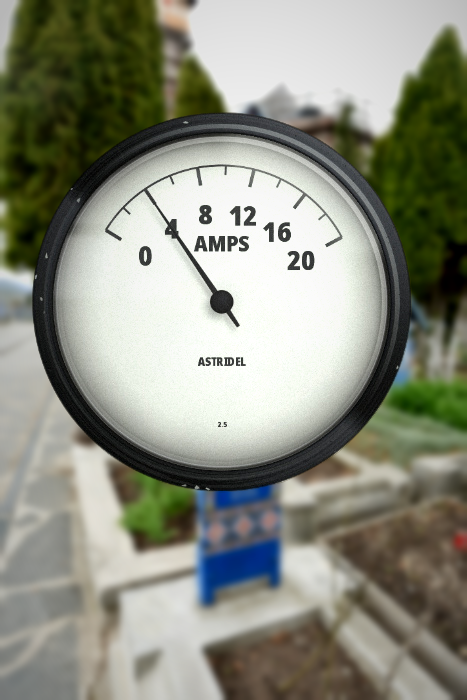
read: 4 A
